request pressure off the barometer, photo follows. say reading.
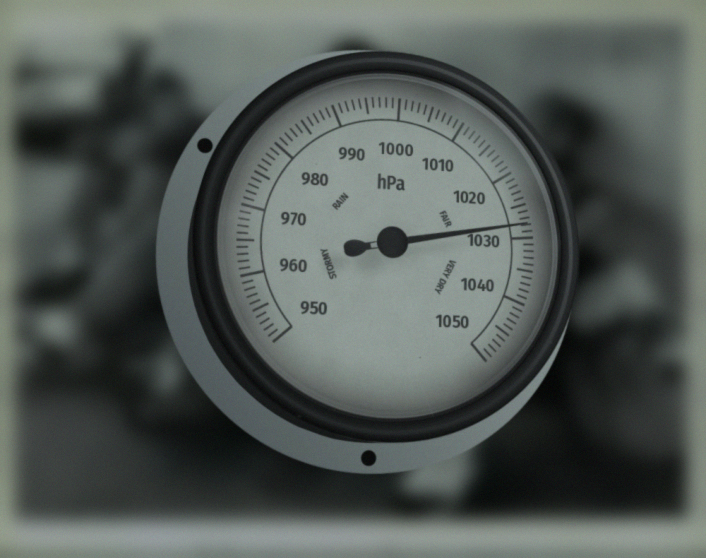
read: 1028 hPa
